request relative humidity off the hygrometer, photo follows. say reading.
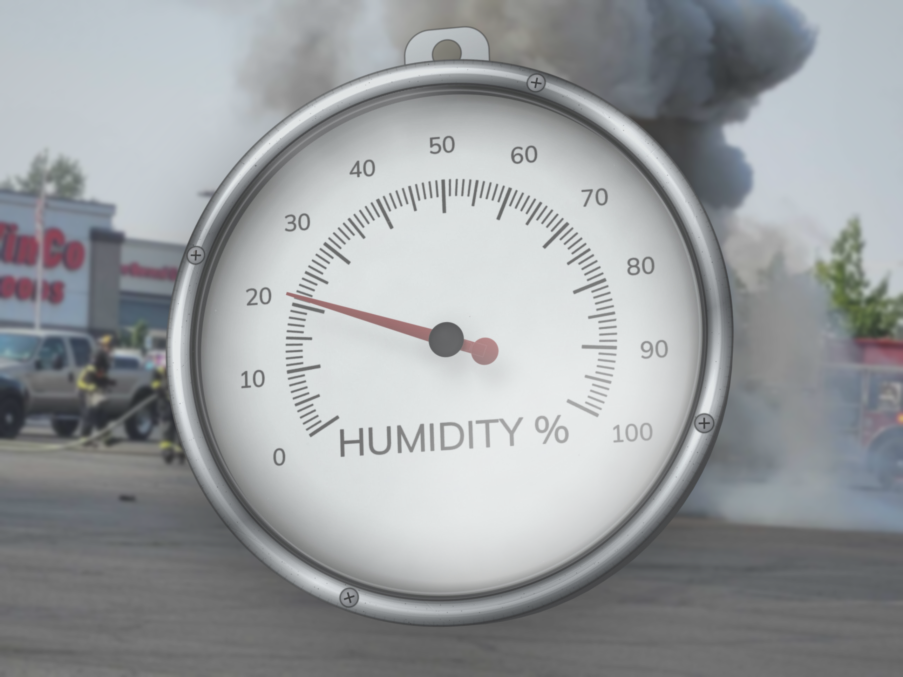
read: 21 %
